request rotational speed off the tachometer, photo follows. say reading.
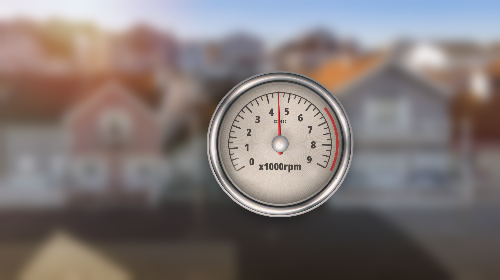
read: 4500 rpm
